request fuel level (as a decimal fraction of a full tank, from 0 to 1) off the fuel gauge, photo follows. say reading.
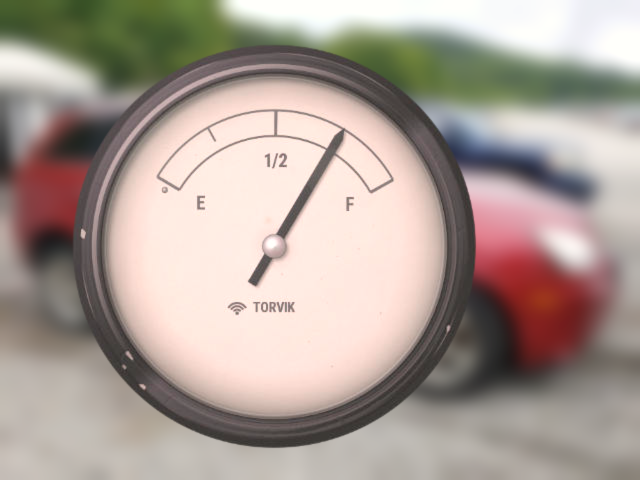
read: 0.75
